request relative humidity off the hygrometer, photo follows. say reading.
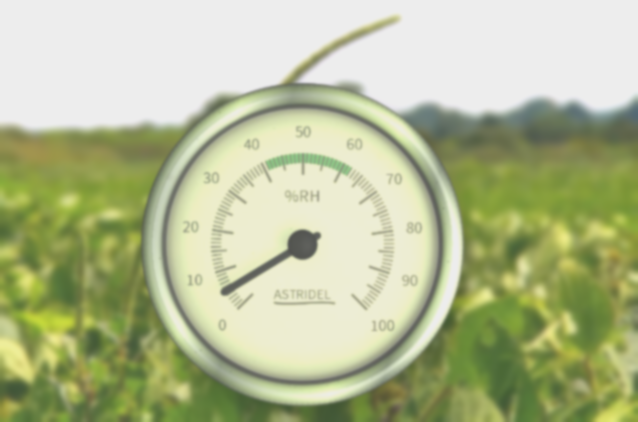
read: 5 %
